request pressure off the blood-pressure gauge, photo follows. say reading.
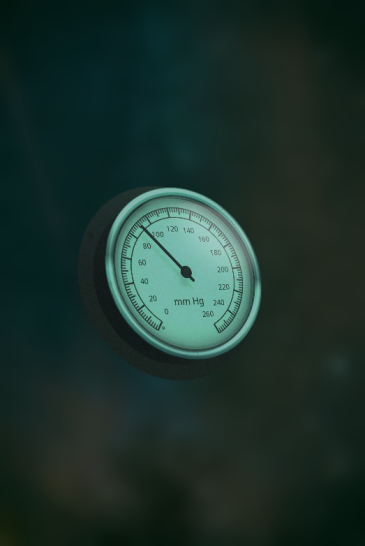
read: 90 mmHg
